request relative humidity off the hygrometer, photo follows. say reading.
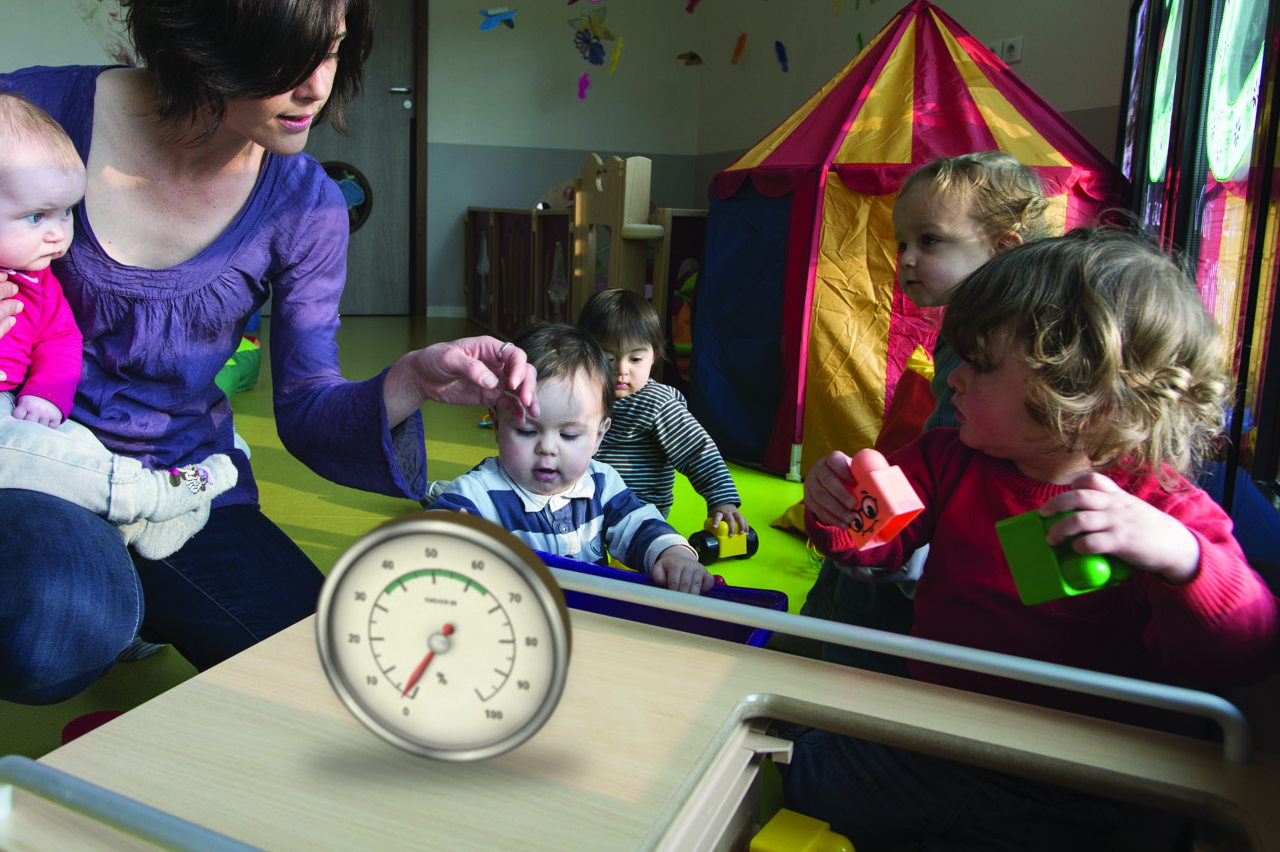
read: 2.5 %
